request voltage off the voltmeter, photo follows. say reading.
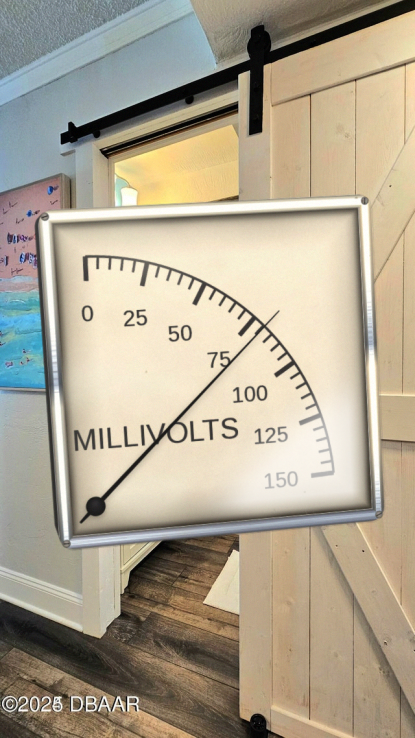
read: 80 mV
